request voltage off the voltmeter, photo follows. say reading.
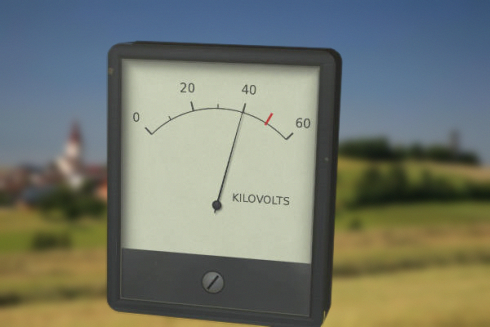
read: 40 kV
